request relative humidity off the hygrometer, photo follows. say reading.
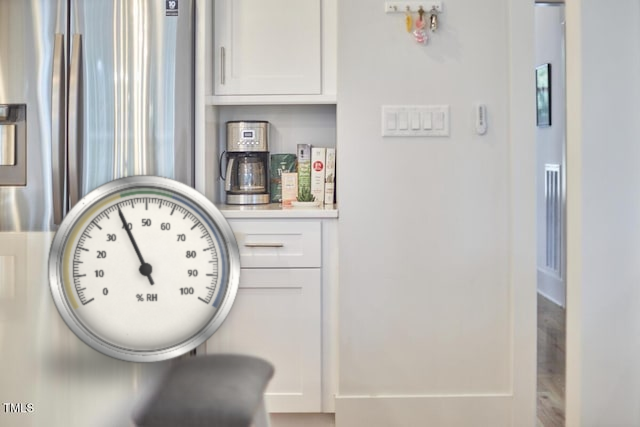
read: 40 %
